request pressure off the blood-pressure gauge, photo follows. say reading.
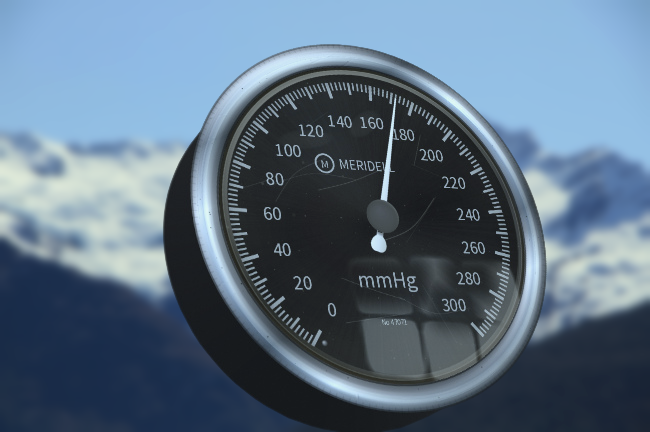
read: 170 mmHg
